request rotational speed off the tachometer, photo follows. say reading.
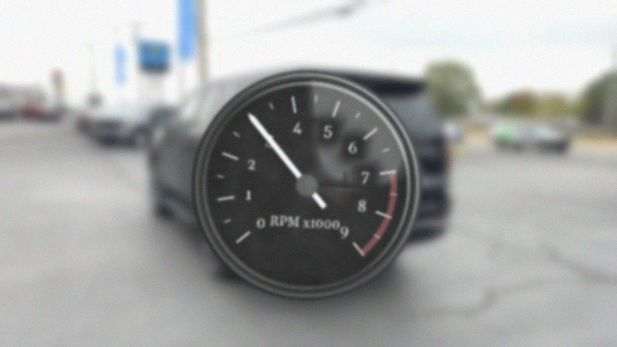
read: 3000 rpm
